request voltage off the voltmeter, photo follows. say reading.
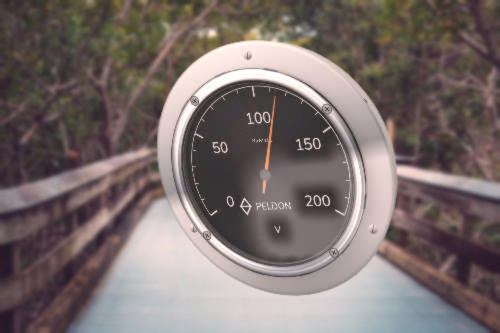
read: 115 V
